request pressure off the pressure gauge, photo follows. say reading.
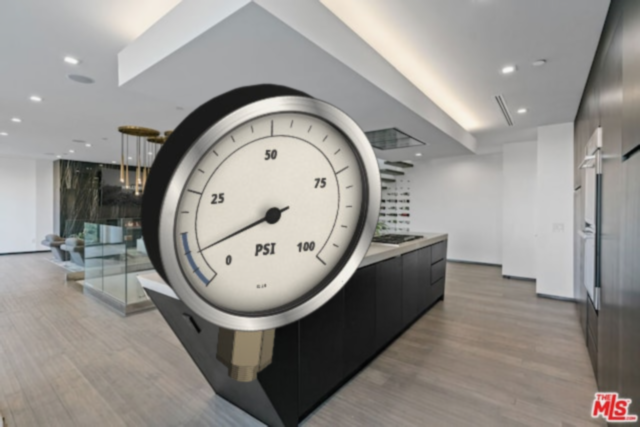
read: 10 psi
